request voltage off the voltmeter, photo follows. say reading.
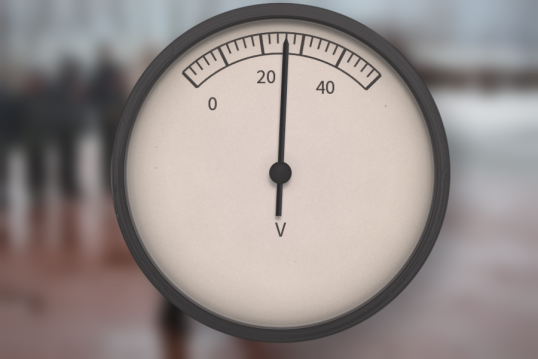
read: 26 V
